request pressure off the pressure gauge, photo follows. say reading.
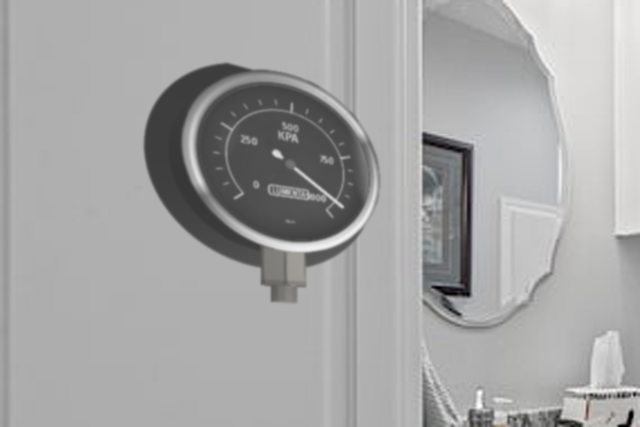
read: 950 kPa
